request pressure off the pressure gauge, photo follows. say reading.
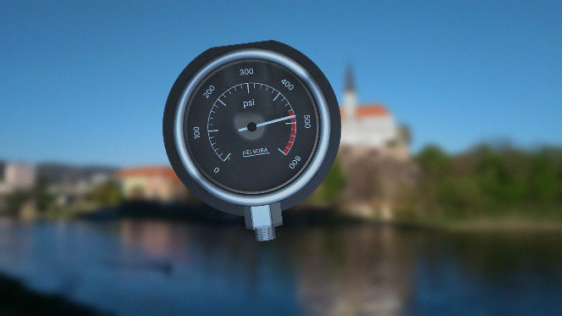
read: 480 psi
